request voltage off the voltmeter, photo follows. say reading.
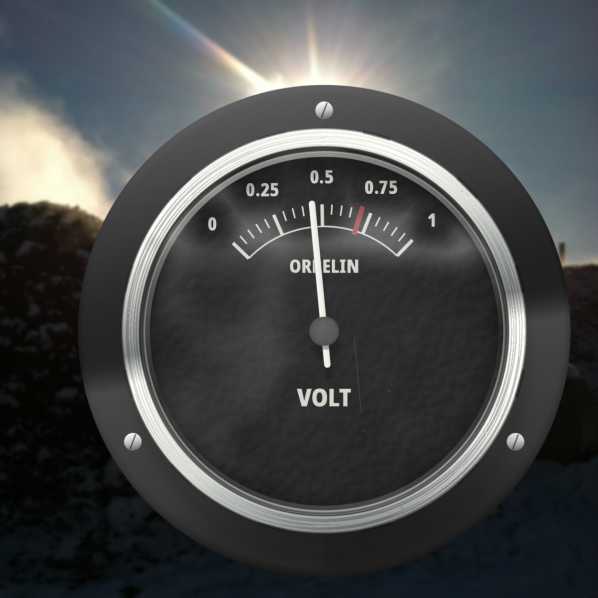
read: 0.45 V
